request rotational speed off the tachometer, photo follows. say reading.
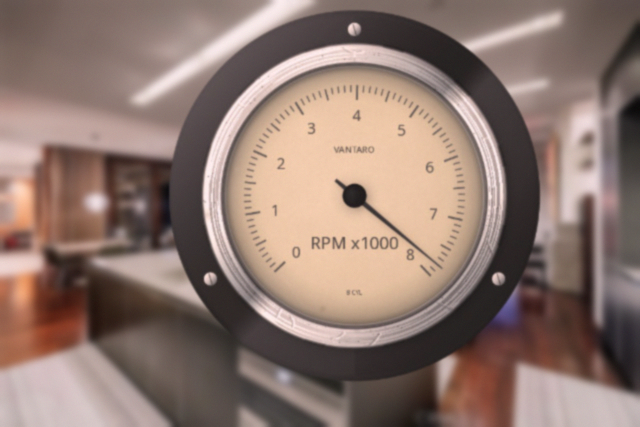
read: 7800 rpm
